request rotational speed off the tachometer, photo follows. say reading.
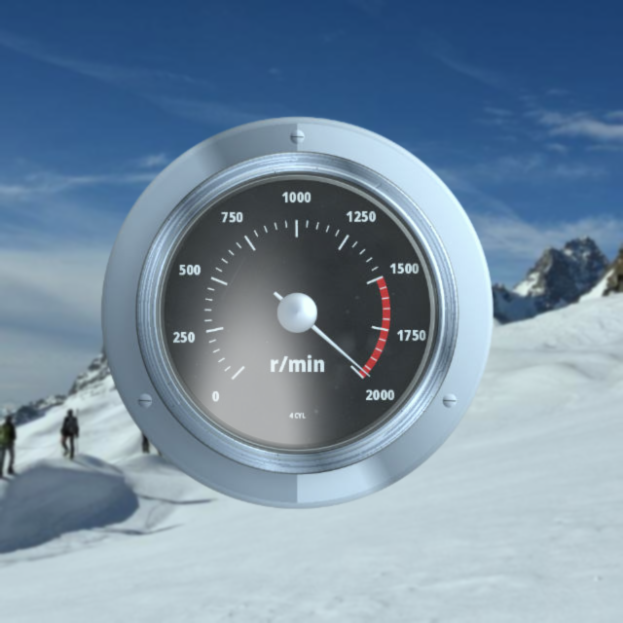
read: 1975 rpm
